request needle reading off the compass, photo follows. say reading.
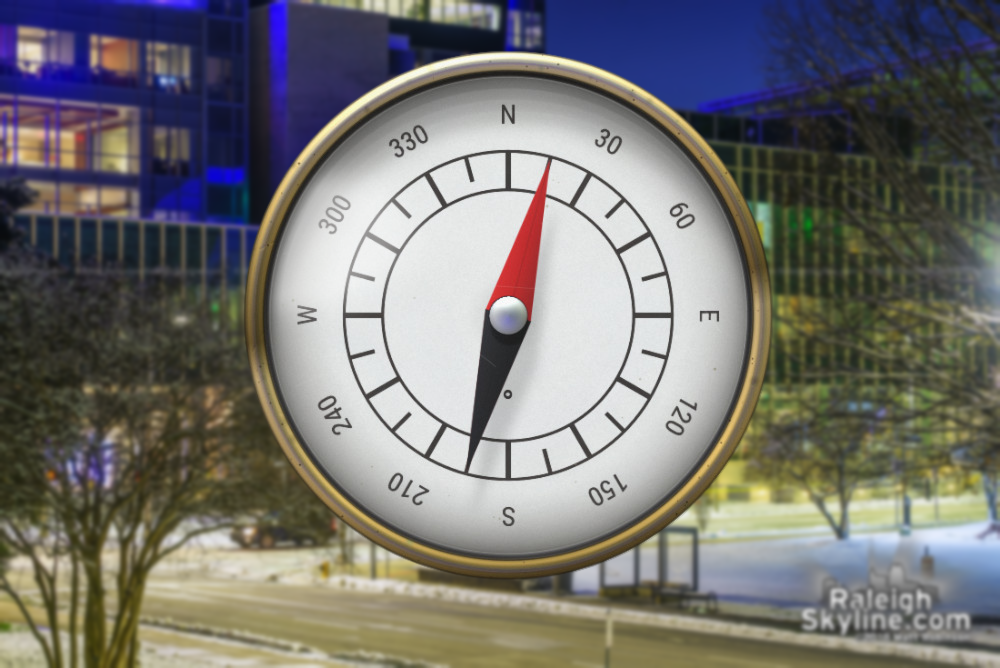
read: 15 °
